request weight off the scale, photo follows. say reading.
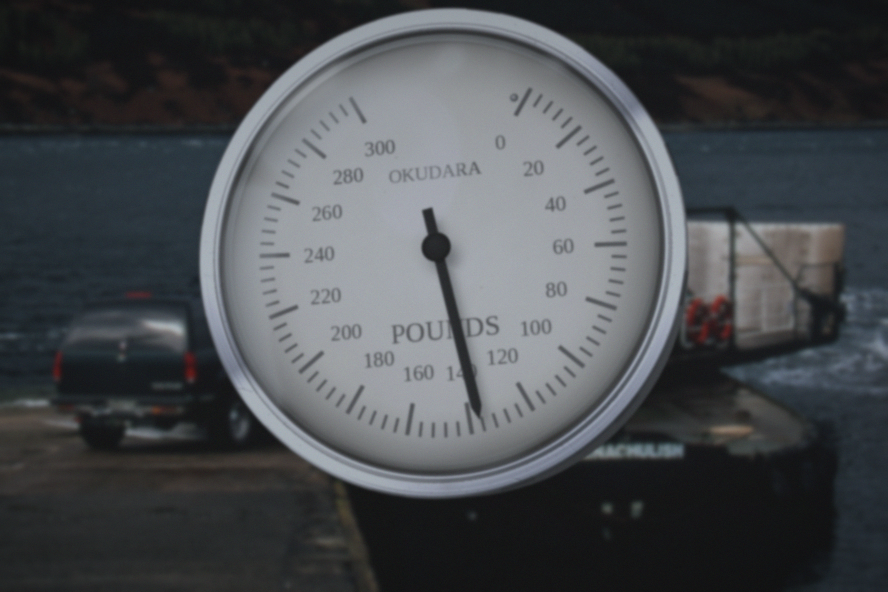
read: 136 lb
